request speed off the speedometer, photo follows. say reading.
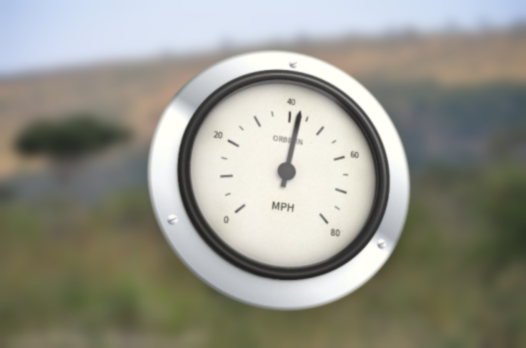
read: 42.5 mph
